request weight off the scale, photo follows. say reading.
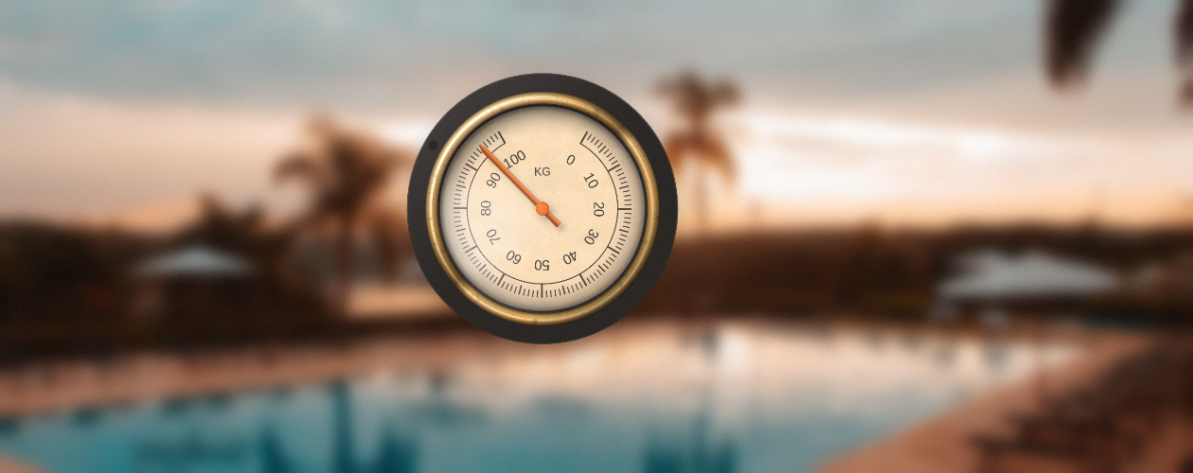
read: 95 kg
